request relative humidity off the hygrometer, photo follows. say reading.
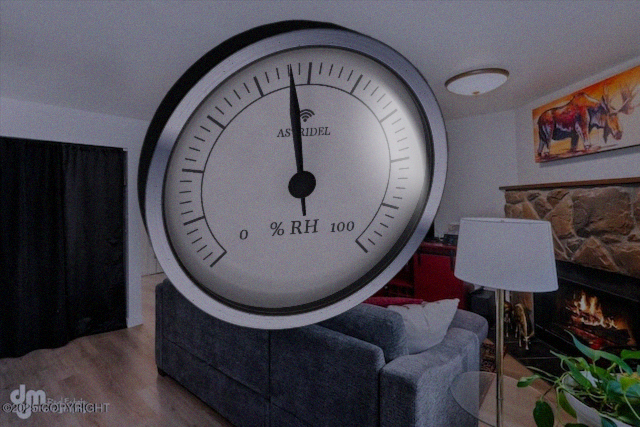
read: 46 %
